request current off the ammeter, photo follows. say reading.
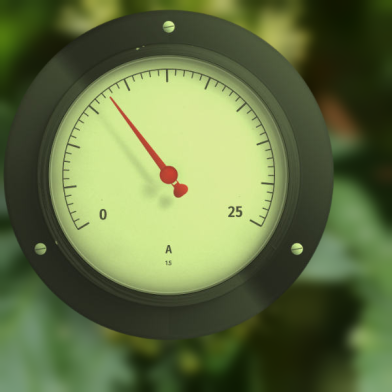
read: 8.75 A
